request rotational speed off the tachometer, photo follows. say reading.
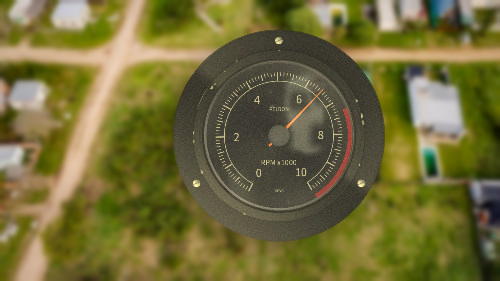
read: 6500 rpm
